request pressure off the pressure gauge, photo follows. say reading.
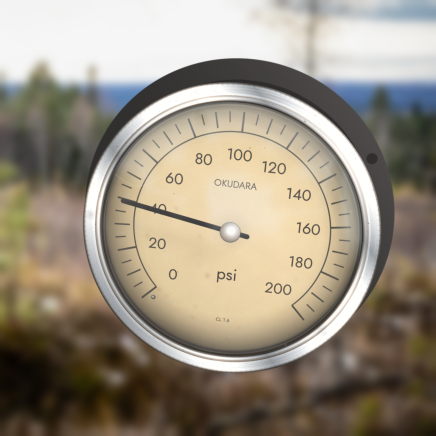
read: 40 psi
